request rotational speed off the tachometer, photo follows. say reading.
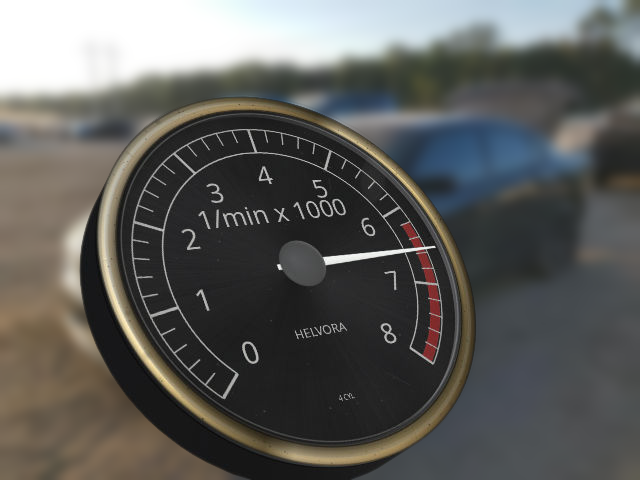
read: 6600 rpm
